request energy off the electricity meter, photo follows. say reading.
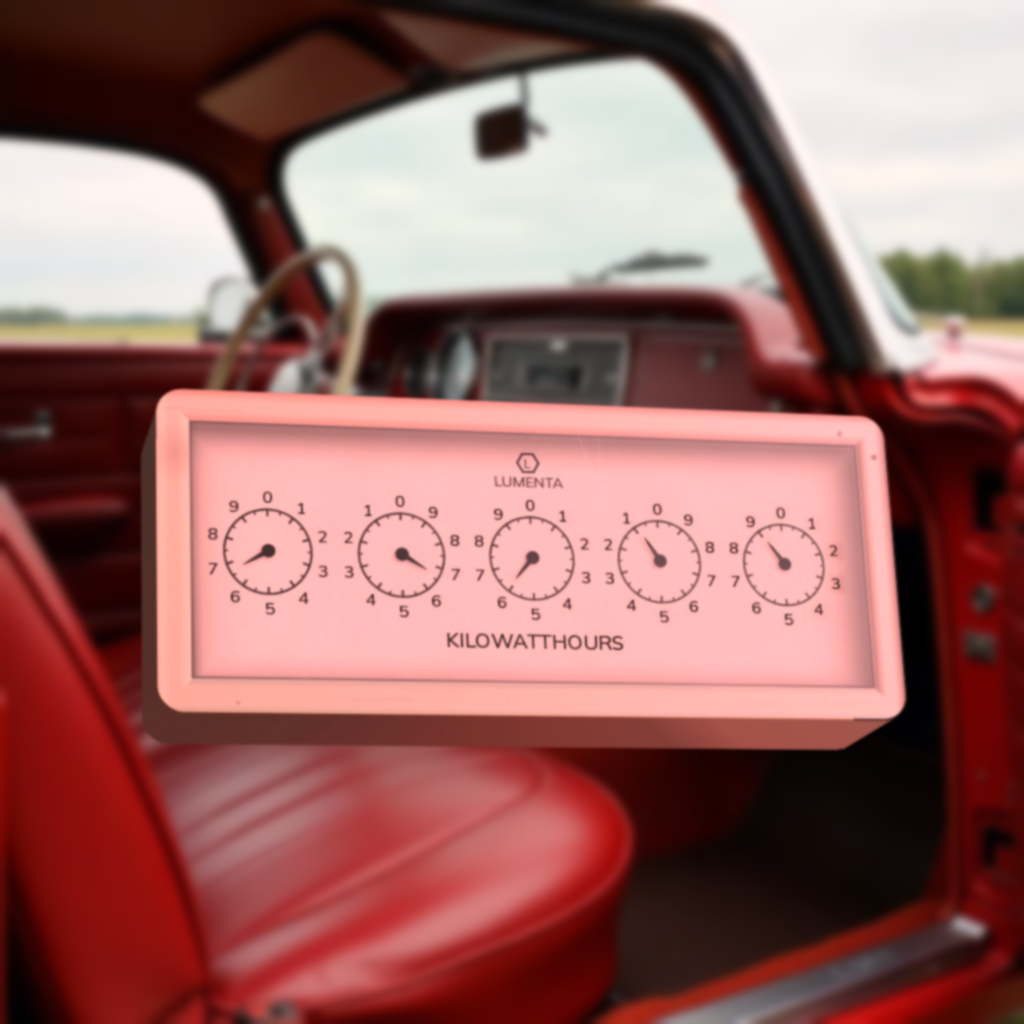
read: 66609 kWh
